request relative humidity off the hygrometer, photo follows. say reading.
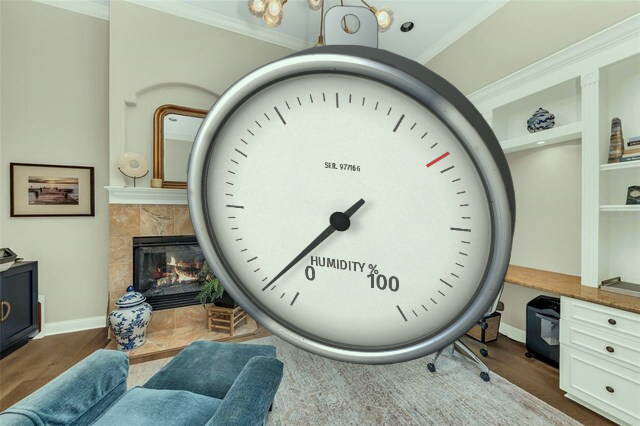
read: 5 %
